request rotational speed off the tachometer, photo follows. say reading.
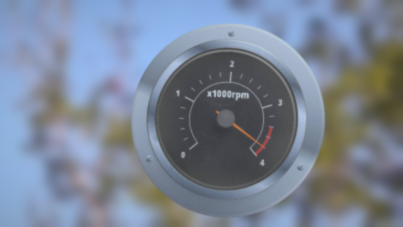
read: 3800 rpm
